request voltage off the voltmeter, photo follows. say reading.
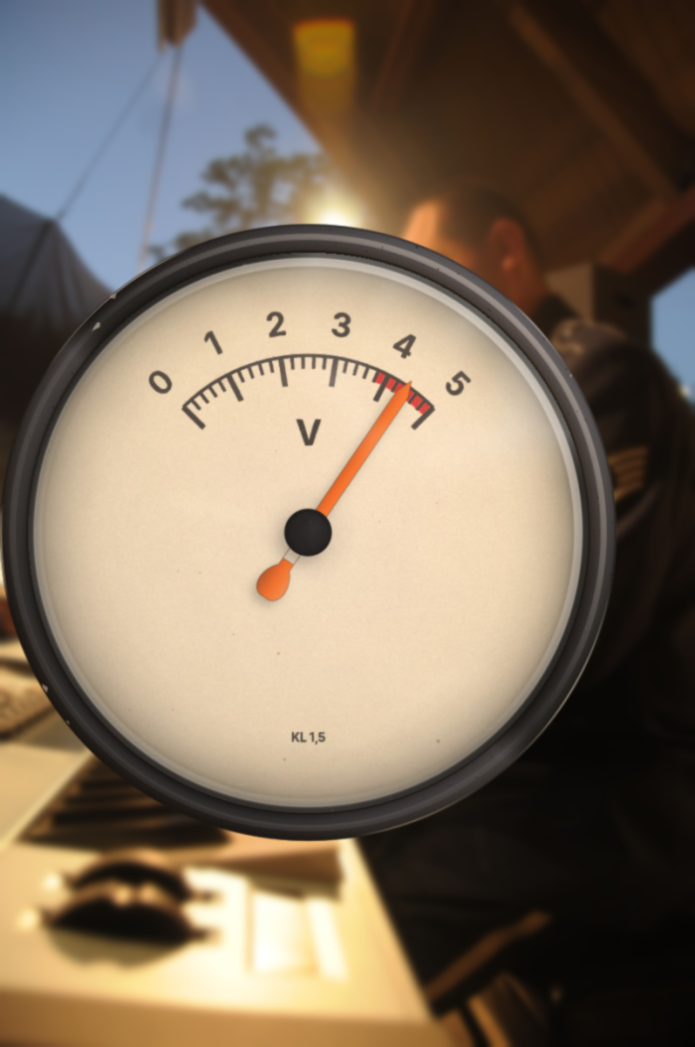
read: 4.4 V
